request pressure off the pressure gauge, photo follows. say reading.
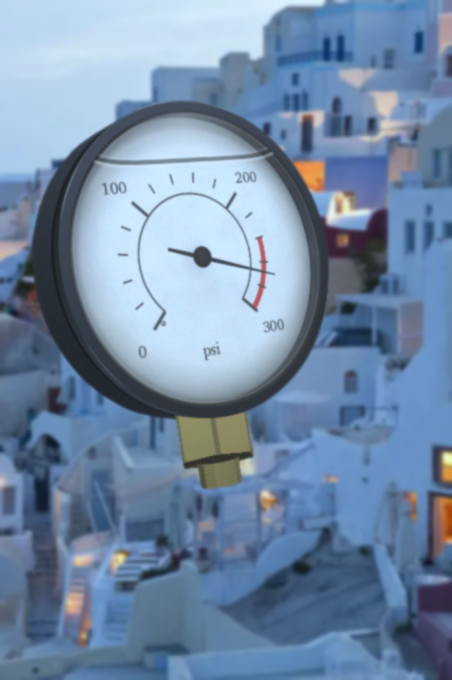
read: 270 psi
